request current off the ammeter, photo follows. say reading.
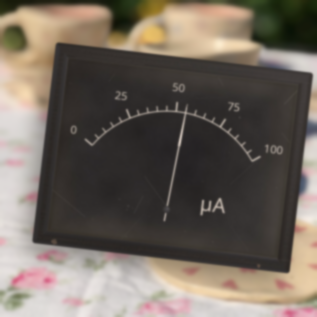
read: 55 µA
